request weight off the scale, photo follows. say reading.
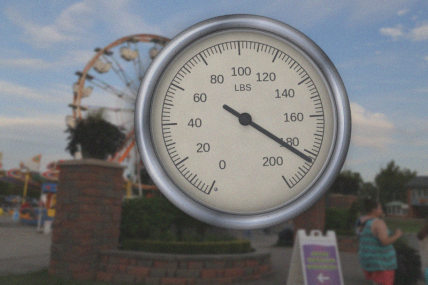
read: 184 lb
